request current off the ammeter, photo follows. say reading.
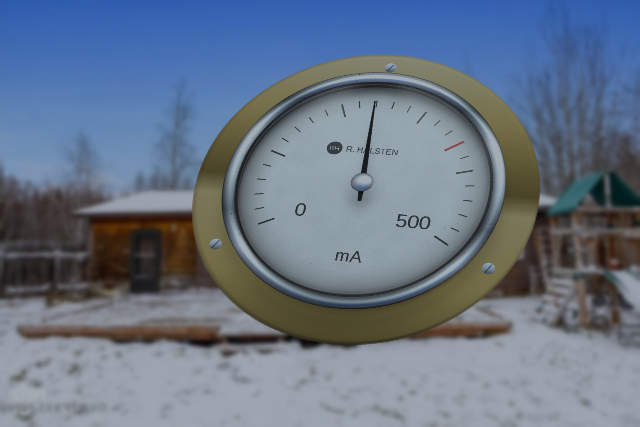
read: 240 mA
